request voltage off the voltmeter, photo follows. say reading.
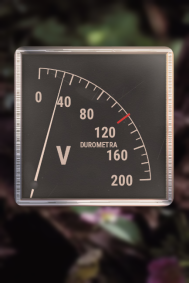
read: 30 V
